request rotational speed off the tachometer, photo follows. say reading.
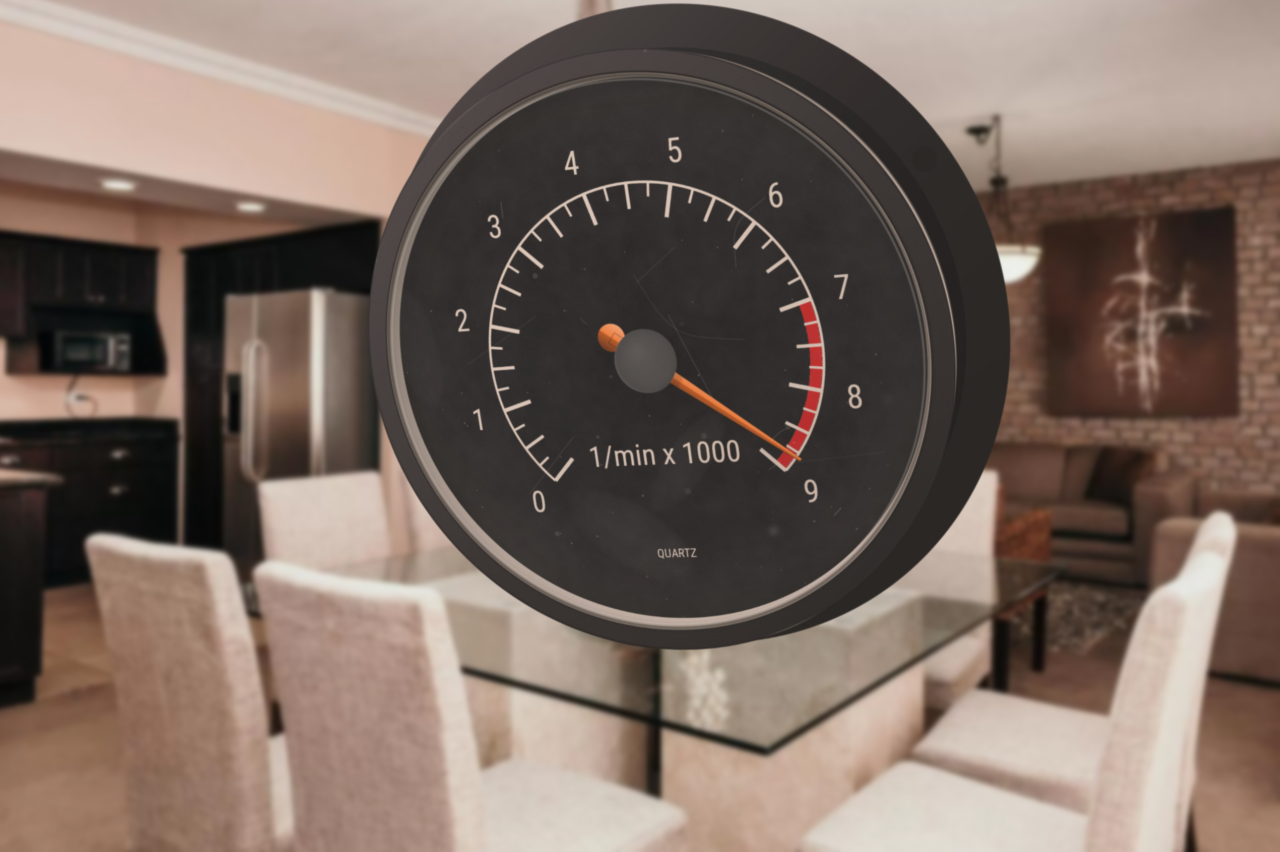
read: 8750 rpm
